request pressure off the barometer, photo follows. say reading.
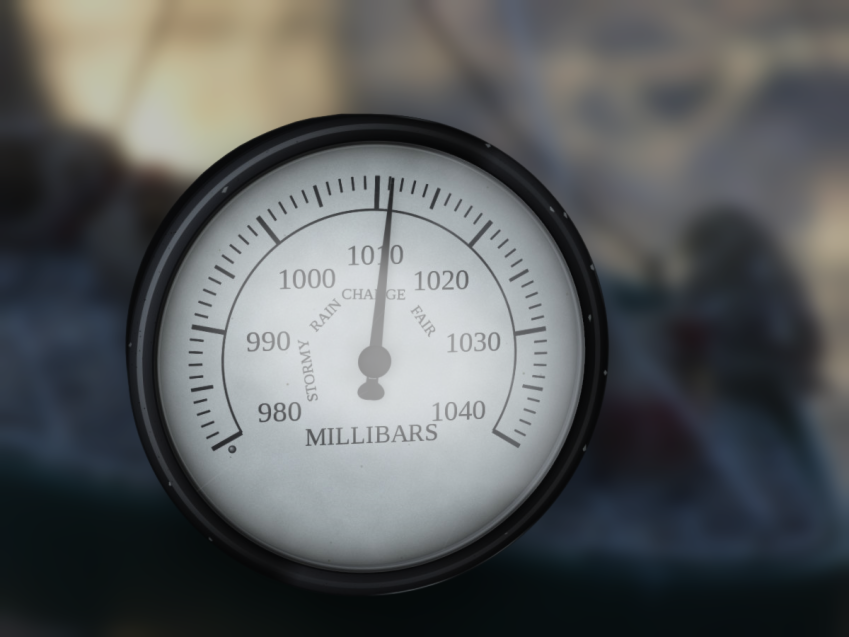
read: 1011 mbar
